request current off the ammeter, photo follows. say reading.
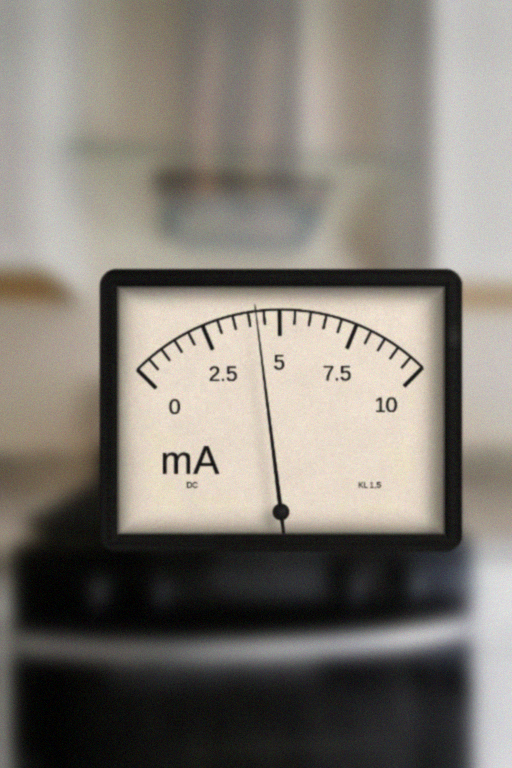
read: 4.25 mA
